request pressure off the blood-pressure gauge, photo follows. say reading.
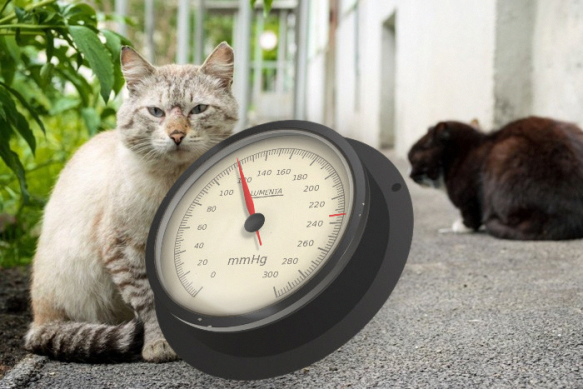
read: 120 mmHg
